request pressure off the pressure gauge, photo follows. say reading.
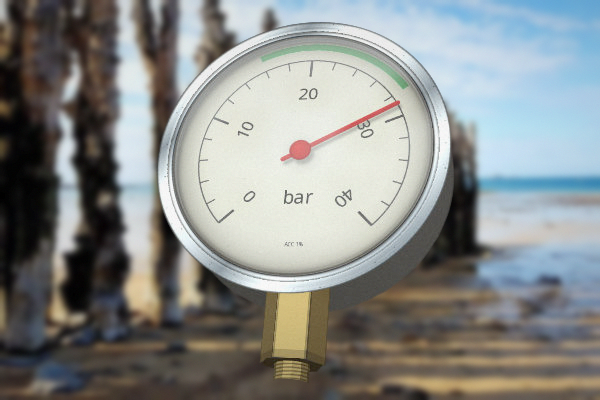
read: 29 bar
